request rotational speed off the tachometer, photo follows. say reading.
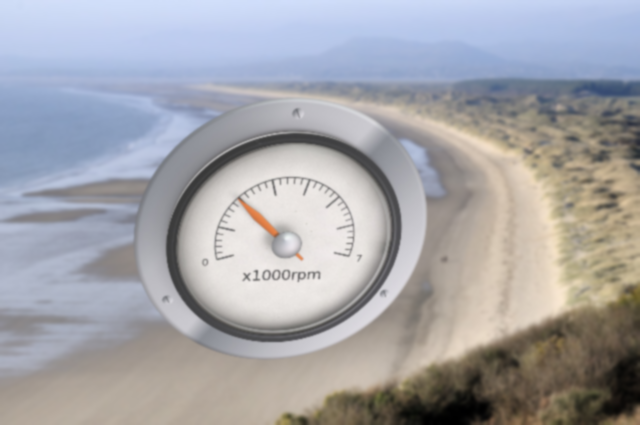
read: 2000 rpm
